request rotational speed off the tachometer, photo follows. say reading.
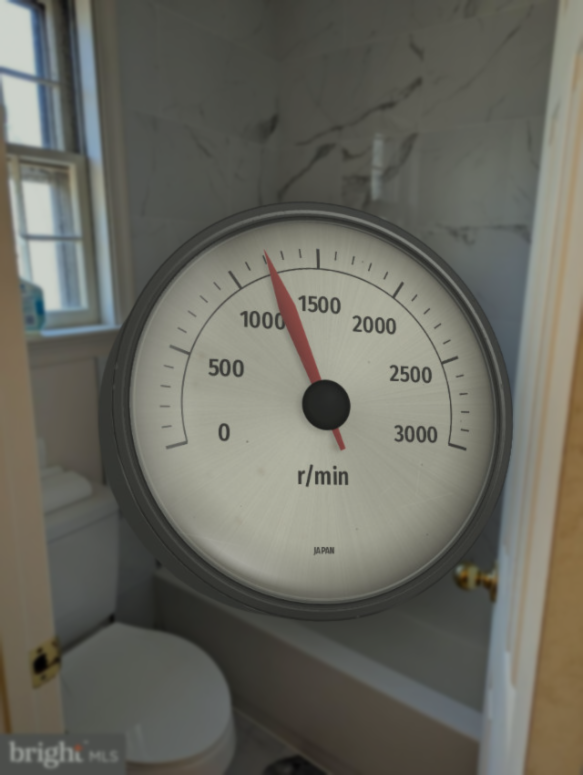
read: 1200 rpm
